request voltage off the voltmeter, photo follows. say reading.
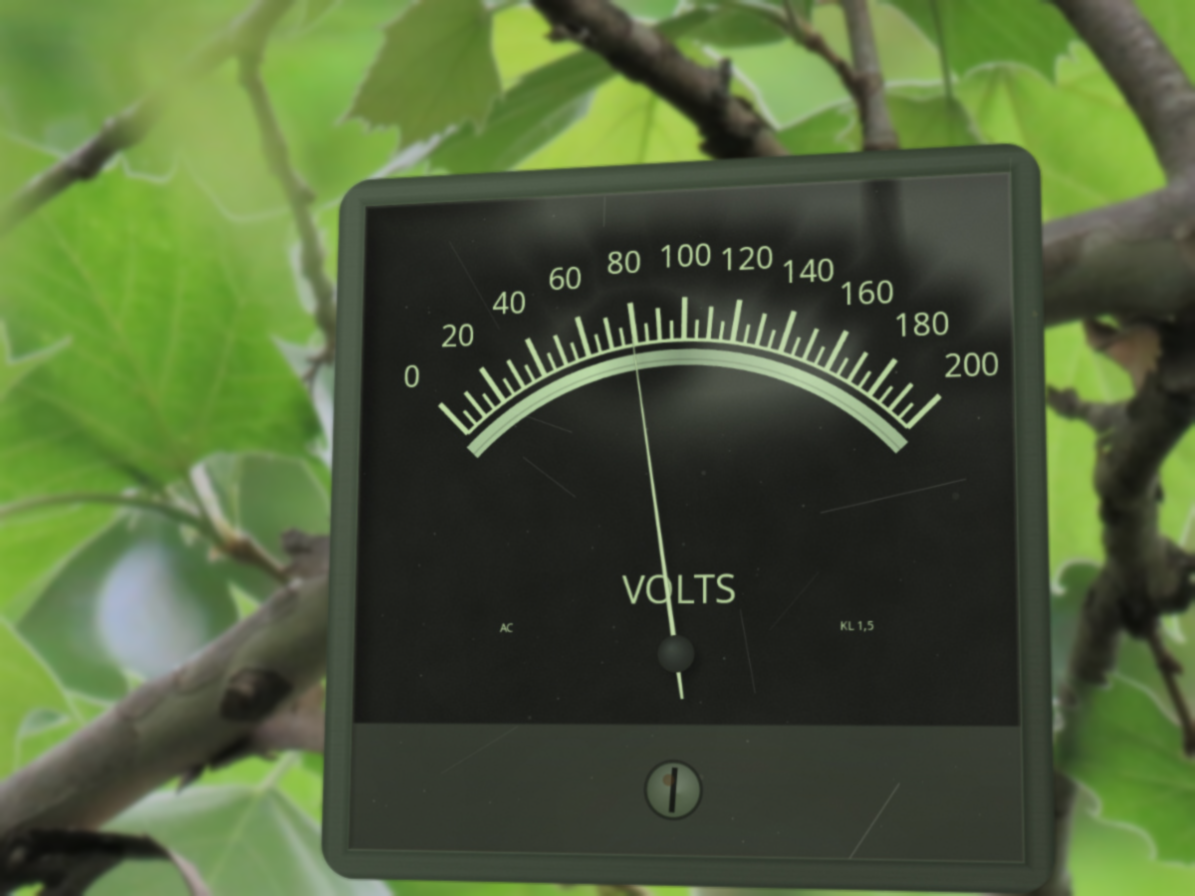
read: 80 V
